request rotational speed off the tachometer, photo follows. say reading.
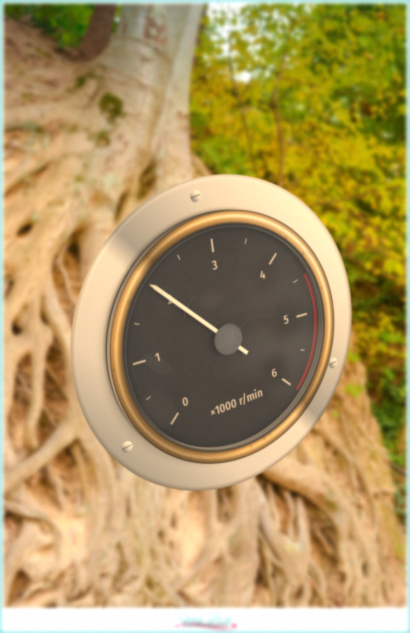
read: 2000 rpm
